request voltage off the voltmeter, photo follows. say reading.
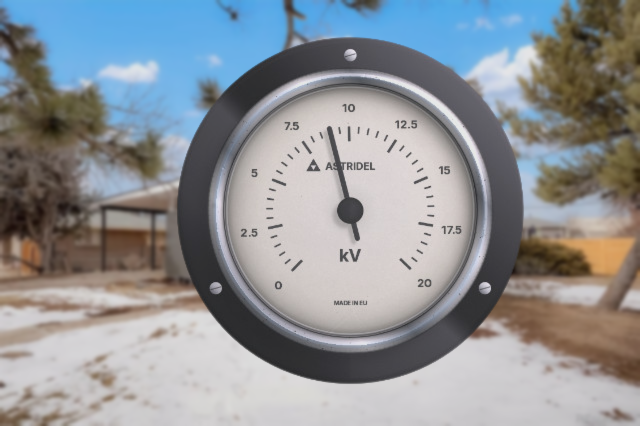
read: 9 kV
